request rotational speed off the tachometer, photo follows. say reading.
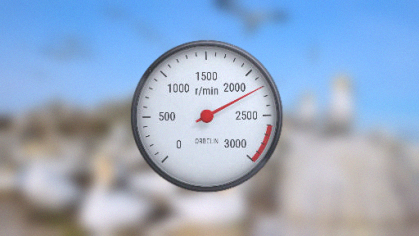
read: 2200 rpm
